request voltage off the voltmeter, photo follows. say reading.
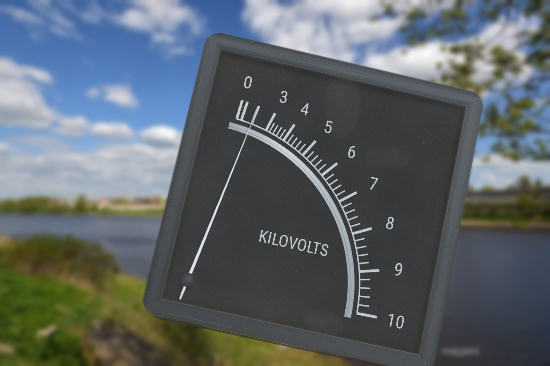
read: 2 kV
